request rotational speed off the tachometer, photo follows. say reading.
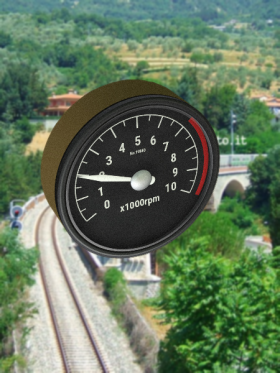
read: 2000 rpm
